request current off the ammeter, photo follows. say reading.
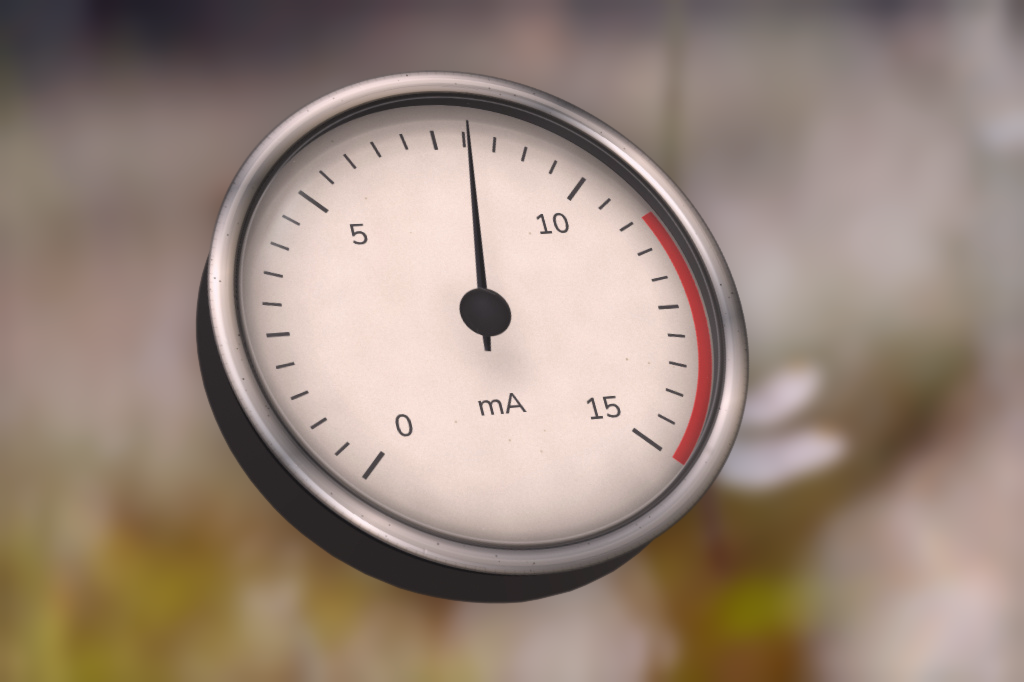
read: 8 mA
